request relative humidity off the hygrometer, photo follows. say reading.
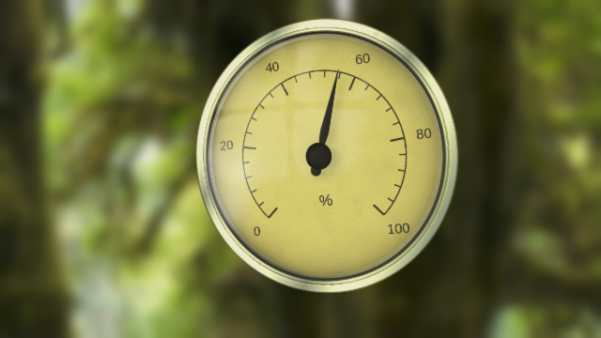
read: 56 %
